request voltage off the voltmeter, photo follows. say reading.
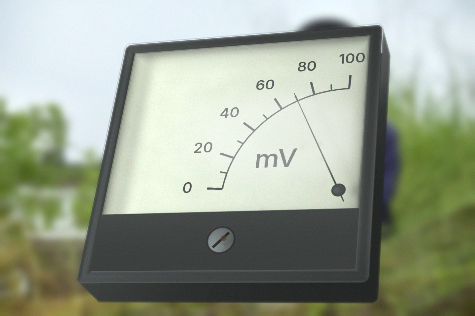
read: 70 mV
